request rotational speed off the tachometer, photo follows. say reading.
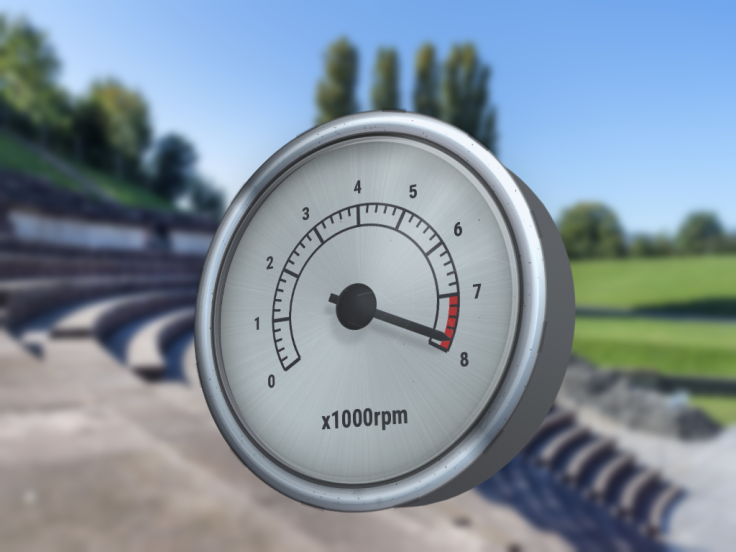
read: 7800 rpm
